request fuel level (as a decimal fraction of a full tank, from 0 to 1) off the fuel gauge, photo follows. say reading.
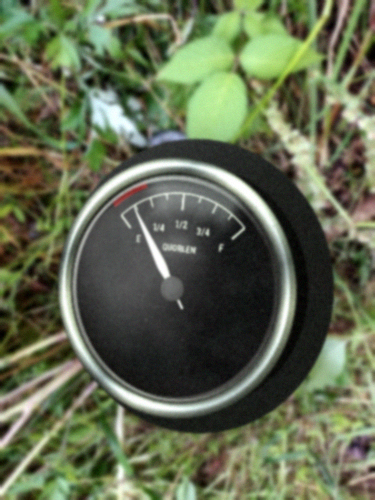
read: 0.125
